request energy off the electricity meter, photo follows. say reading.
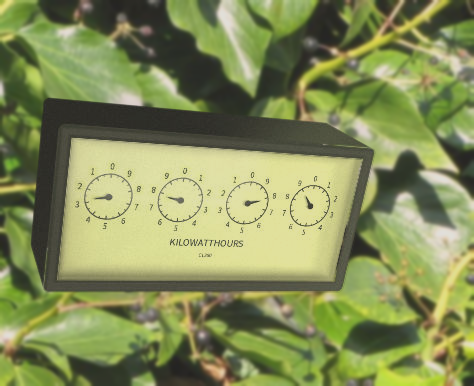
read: 2779 kWh
